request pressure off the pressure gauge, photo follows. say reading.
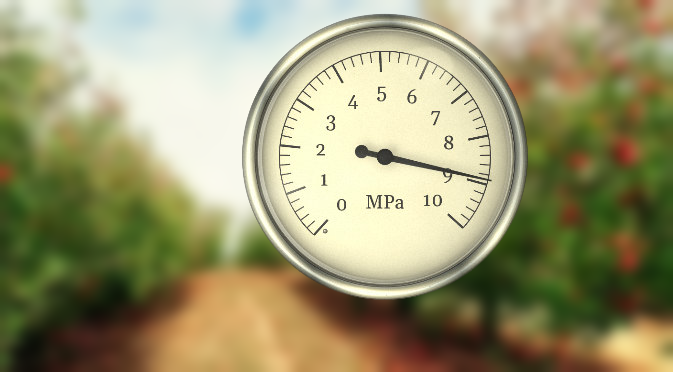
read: 8.9 MPa
